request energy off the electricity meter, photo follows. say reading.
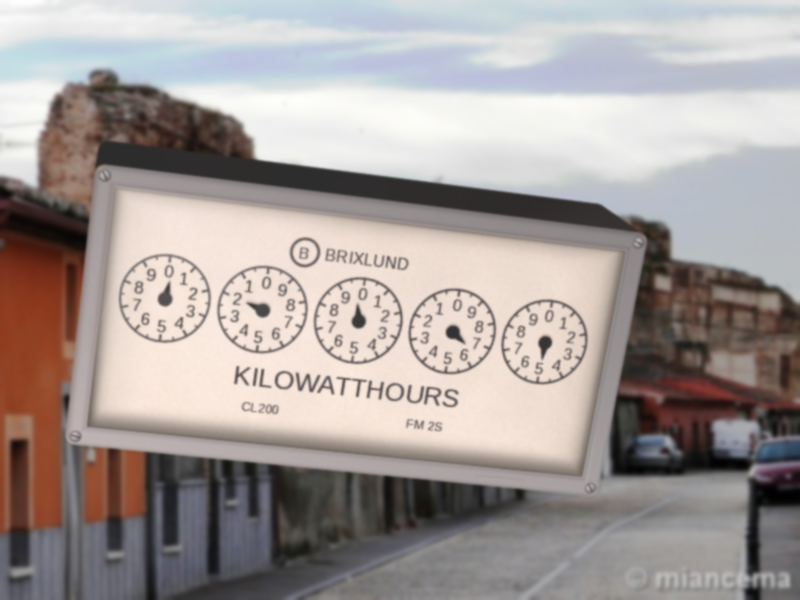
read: 1965 kWh
